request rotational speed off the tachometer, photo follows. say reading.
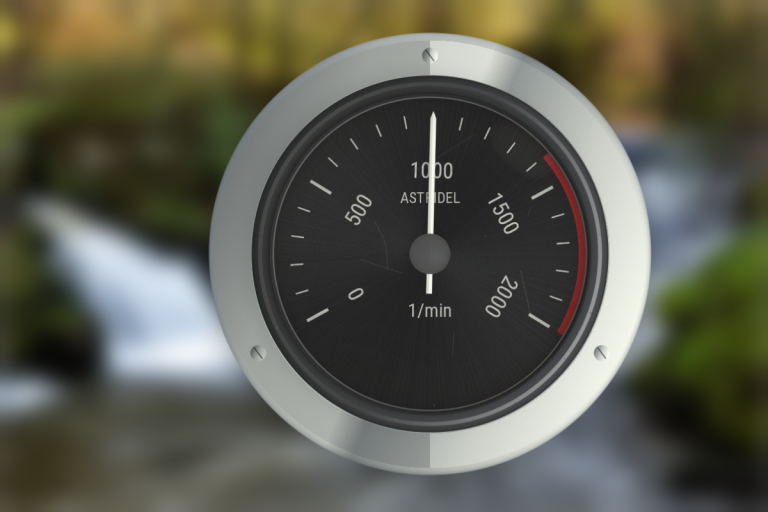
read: 1000 rpm
